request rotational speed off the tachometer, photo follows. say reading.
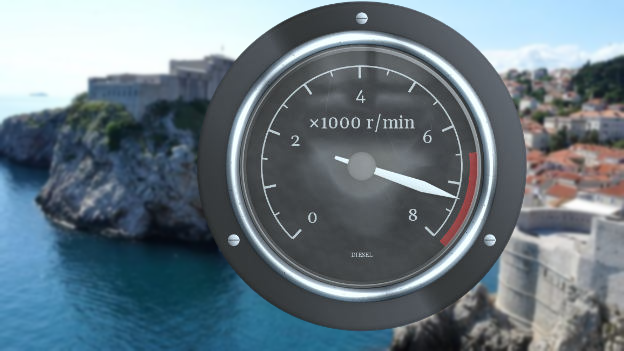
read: 7250 rpm
